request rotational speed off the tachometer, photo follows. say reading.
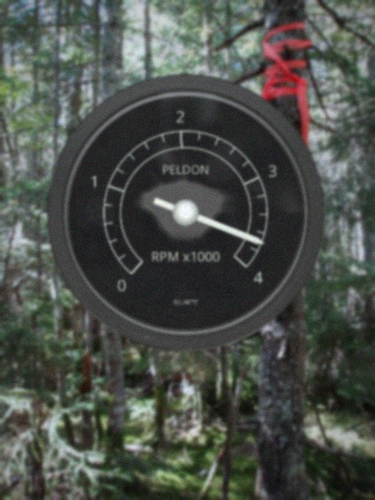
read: 3700 rpm
